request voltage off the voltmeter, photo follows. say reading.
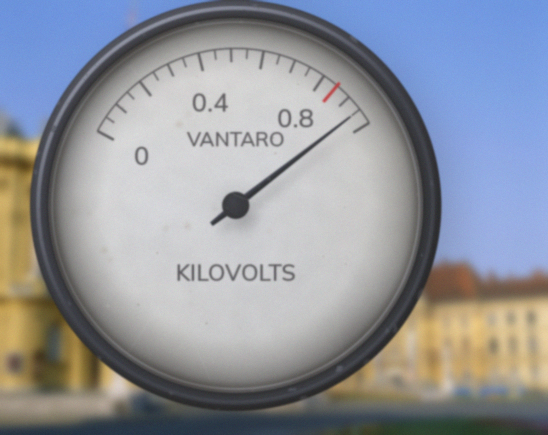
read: 0.95 kV
